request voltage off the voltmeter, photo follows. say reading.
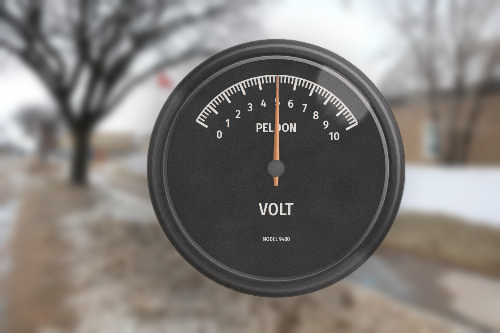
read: 5 V
